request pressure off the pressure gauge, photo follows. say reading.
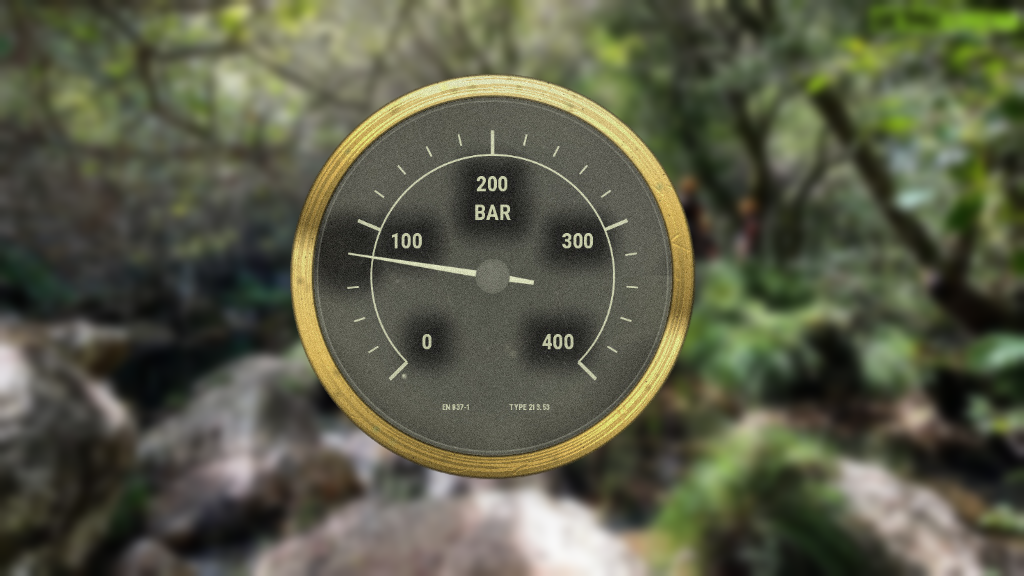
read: 80 bar
